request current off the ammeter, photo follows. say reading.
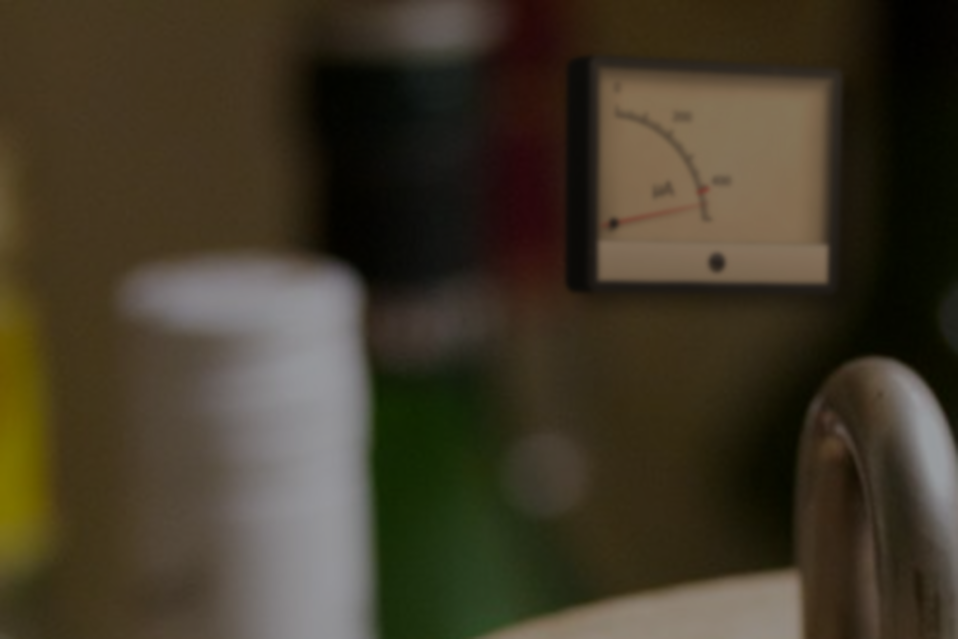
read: 450 µA
